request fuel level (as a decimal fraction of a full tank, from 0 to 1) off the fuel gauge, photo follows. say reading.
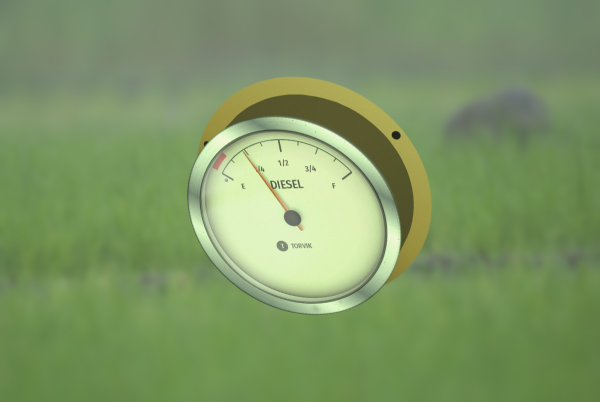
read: 0.25
